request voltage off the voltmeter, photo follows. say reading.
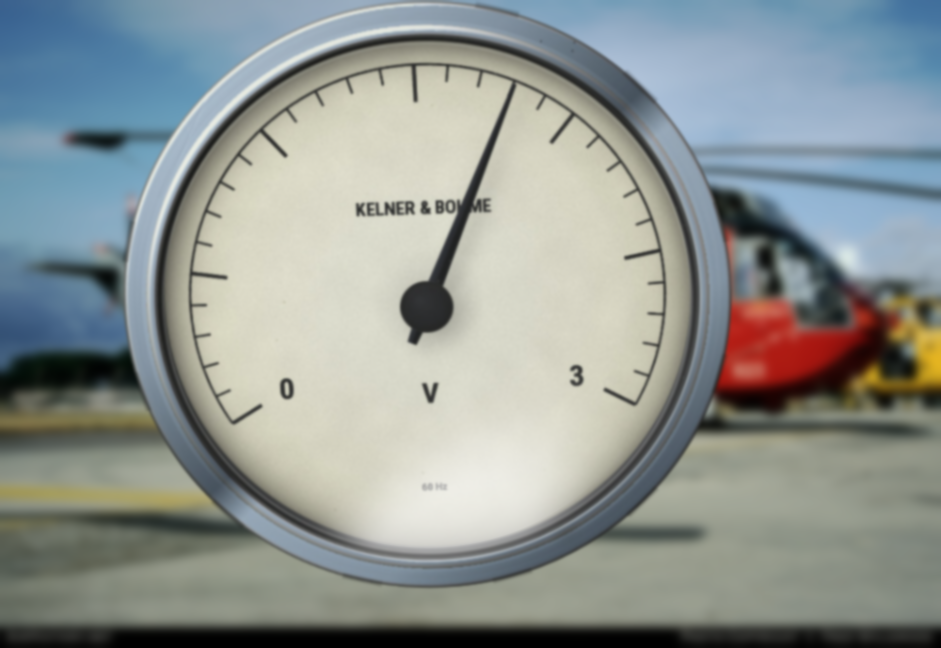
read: 1.8 V
